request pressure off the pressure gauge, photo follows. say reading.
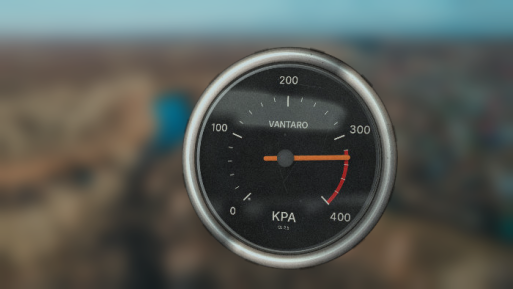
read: 330 kPa
